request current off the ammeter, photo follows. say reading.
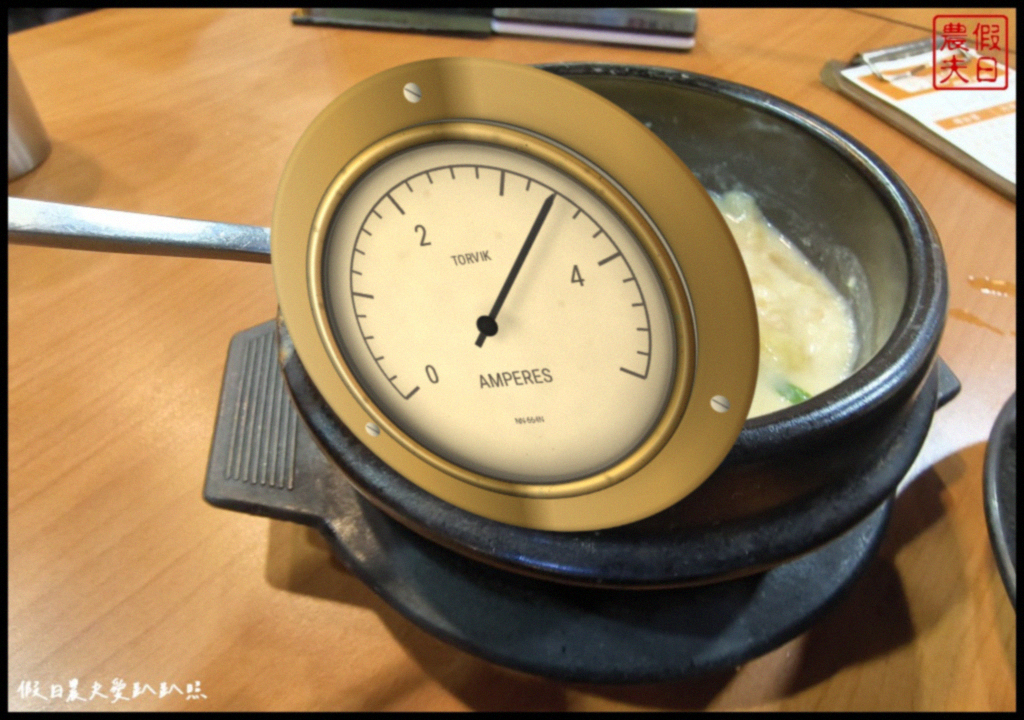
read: 3.4 A
